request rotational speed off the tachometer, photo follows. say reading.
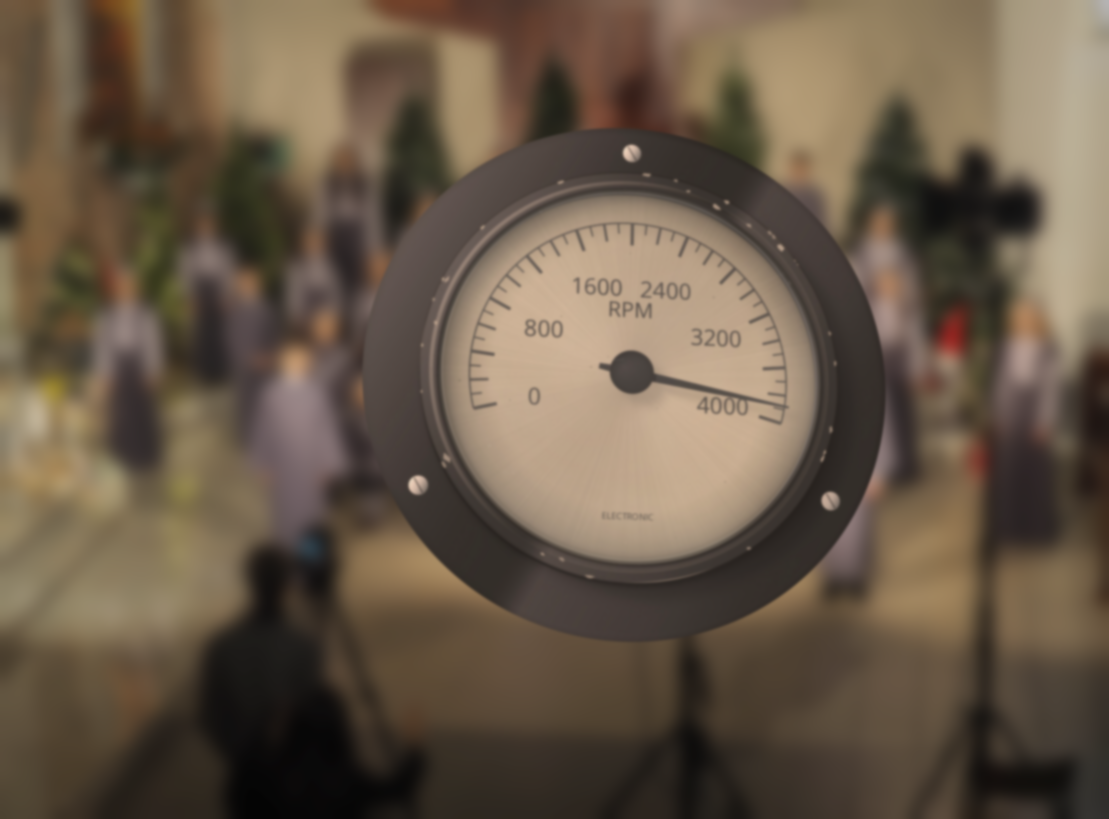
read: 3900 rpm
